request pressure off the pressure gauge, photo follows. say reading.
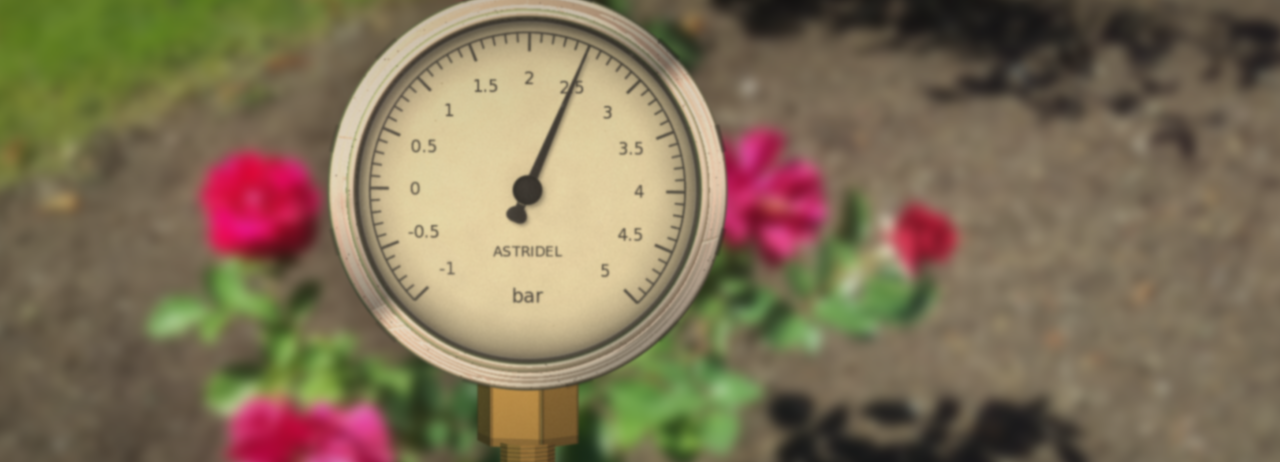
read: 2.5 bar
